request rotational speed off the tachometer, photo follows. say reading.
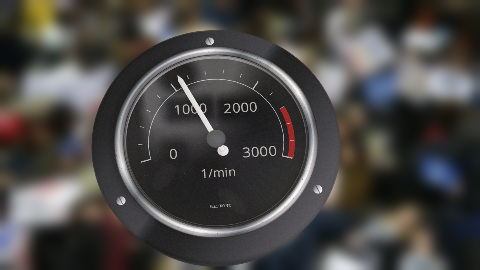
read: 1100 rpm
